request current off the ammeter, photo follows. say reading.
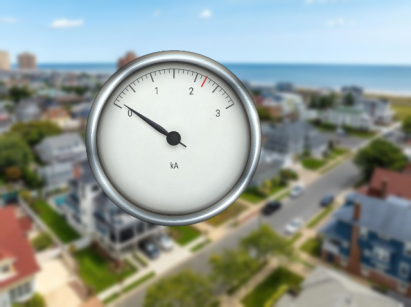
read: 0.1 kA
